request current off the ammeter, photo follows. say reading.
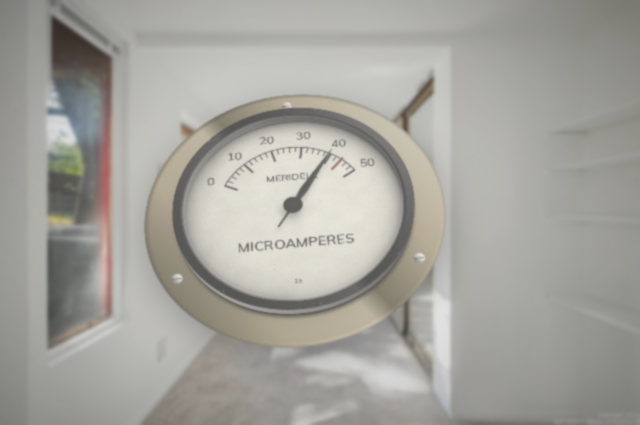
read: 40 µA
